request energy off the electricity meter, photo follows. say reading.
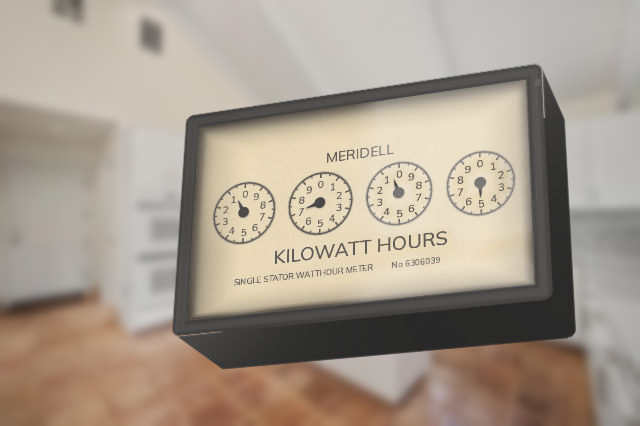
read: 705 kWh
